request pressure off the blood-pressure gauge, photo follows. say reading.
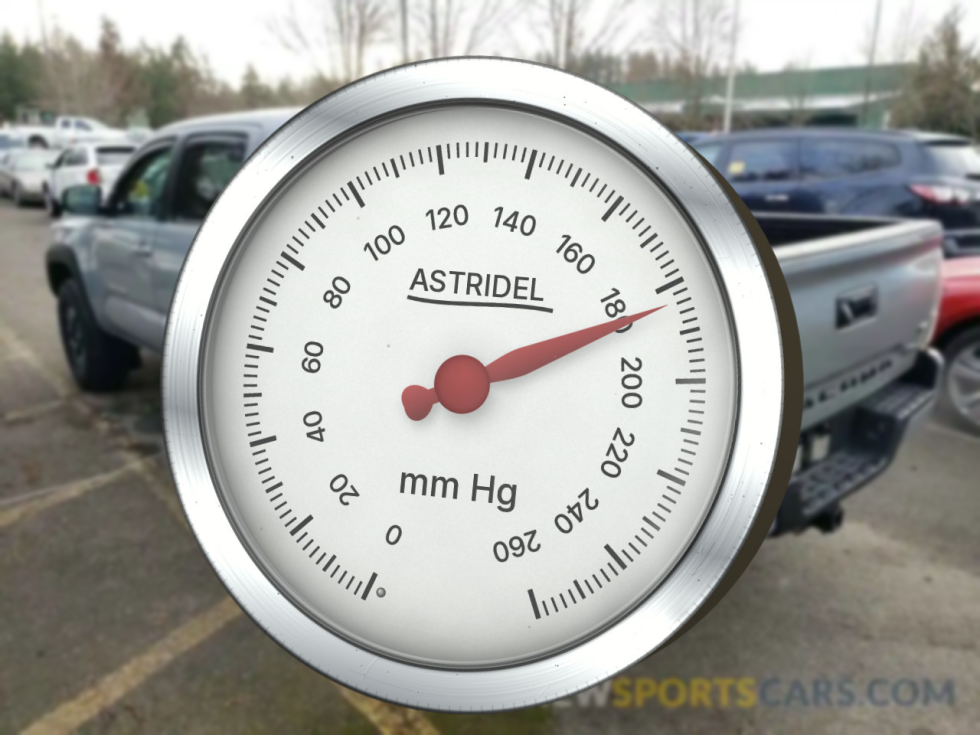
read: 184 mmHg
